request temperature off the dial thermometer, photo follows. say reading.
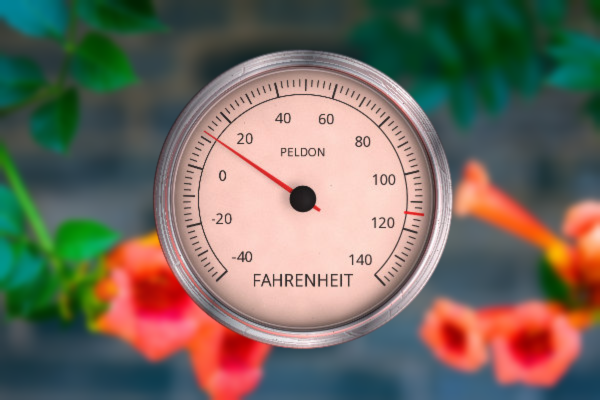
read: 12 °F
